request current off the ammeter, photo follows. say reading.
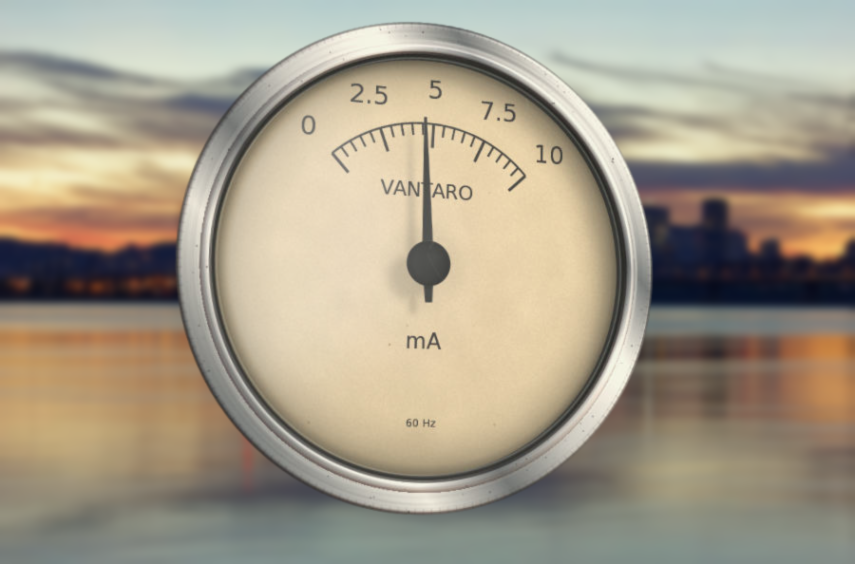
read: 4.5 mA
